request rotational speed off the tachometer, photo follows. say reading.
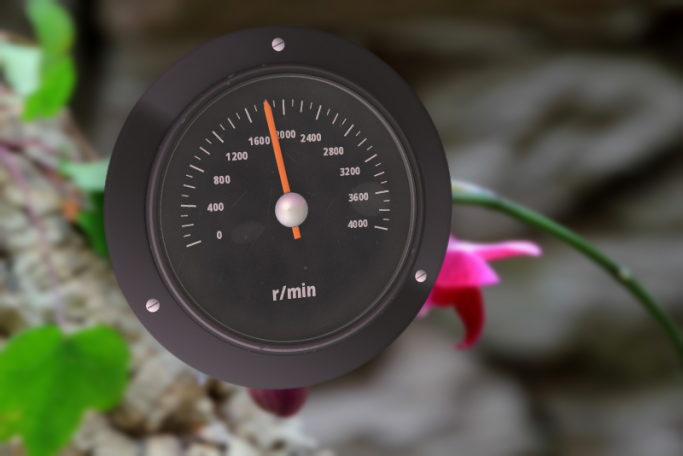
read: 1800 rpm
